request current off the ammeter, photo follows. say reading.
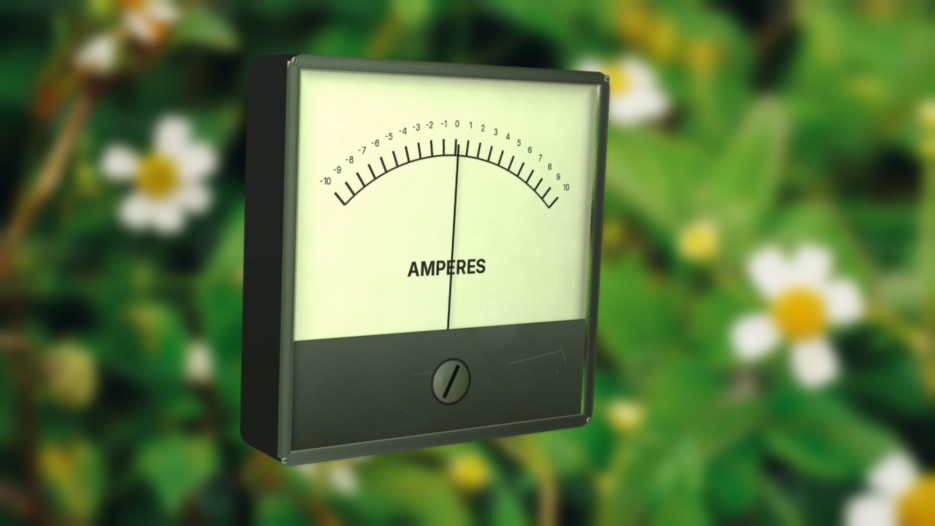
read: 0 A
